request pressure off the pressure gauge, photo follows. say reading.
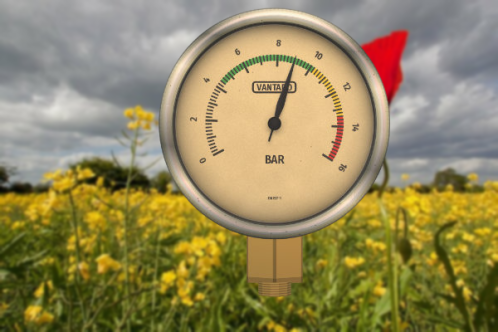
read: 9 bar
